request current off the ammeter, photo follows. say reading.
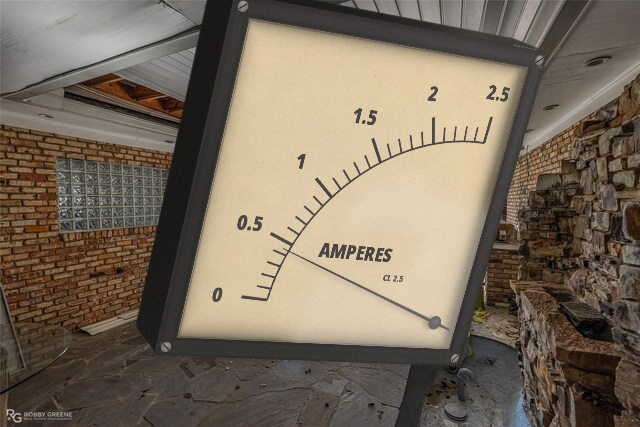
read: 0.45 A
